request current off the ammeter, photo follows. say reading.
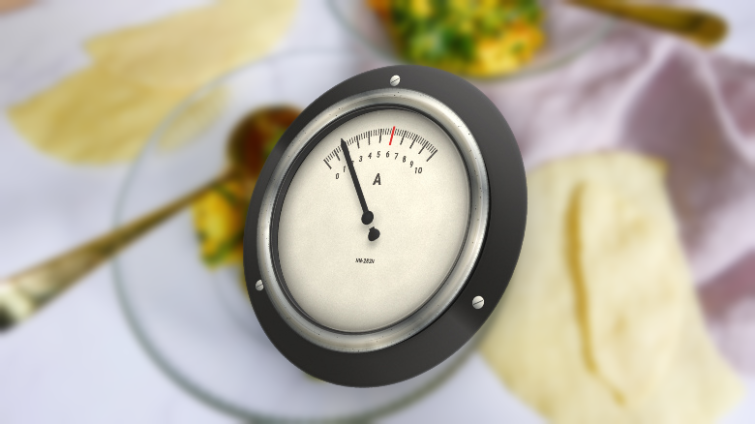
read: 2 A
